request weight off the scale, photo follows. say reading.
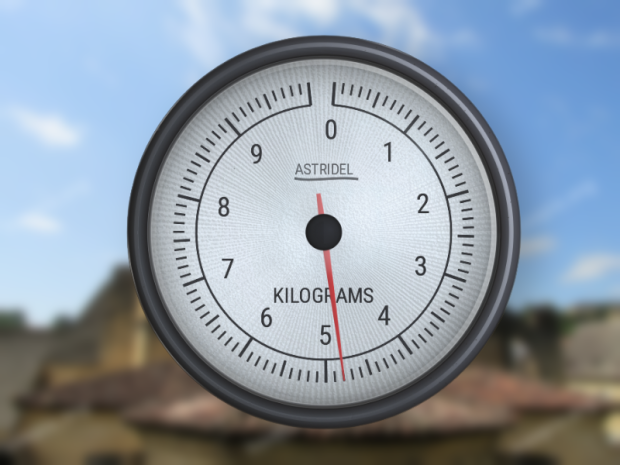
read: 4.8 kg
